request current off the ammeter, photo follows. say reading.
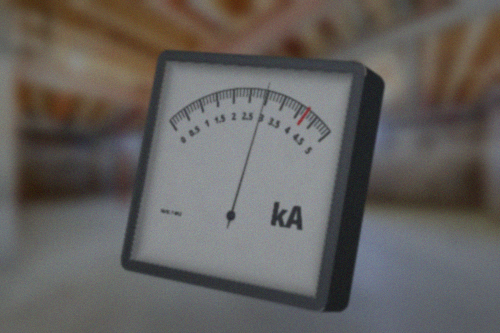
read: 3 kA
